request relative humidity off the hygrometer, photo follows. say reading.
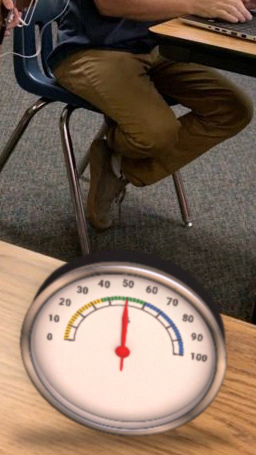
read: 50 %
